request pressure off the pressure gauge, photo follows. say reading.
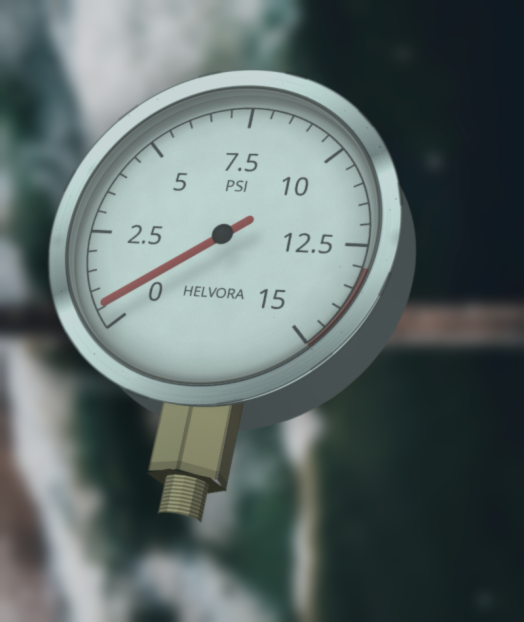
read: 0.5 psi
